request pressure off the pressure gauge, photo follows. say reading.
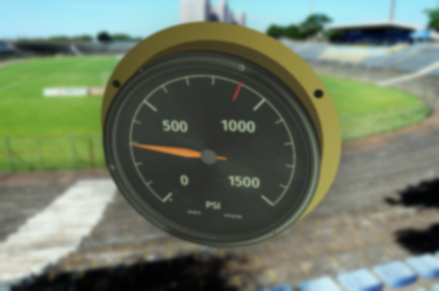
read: 300 psi
